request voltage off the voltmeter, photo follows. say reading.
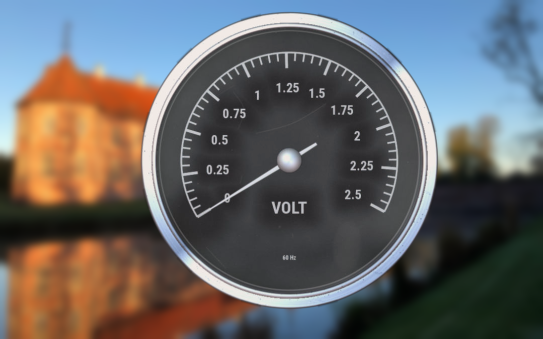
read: 0 V
